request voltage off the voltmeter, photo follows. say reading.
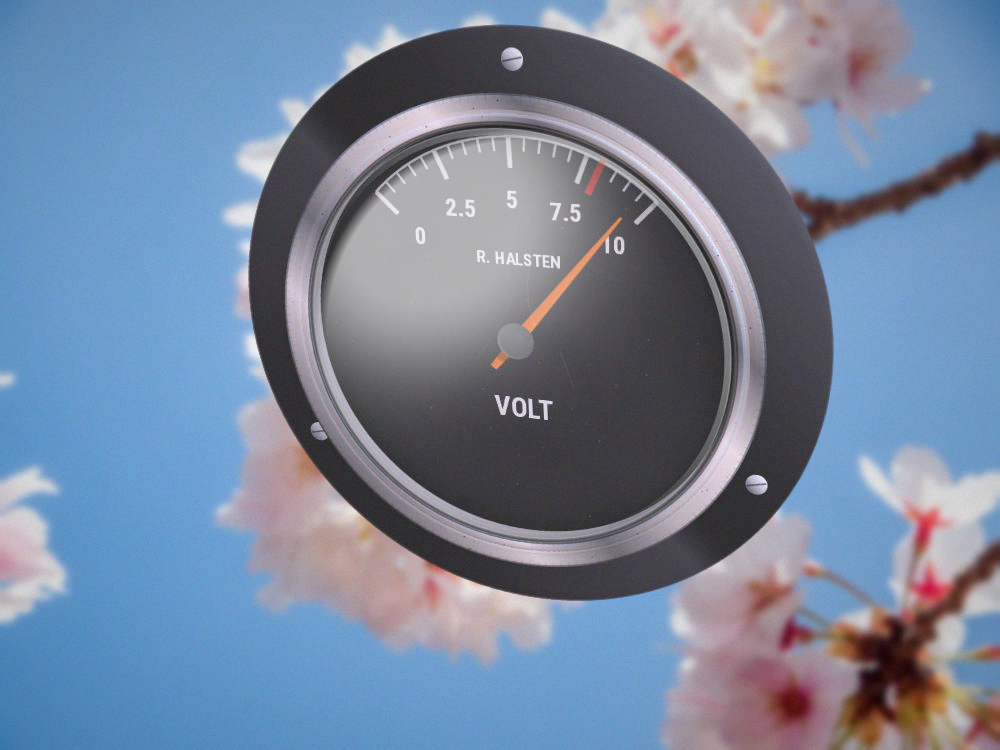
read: 9.5 V
